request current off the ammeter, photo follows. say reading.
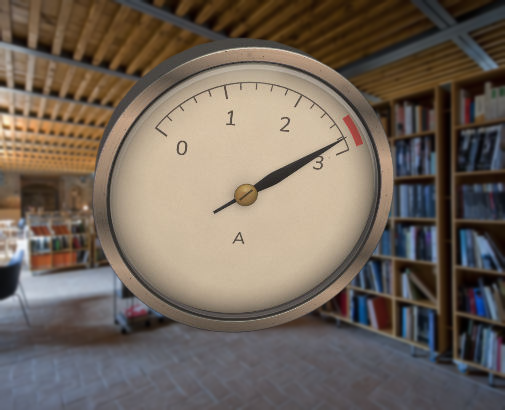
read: 2.8 A
